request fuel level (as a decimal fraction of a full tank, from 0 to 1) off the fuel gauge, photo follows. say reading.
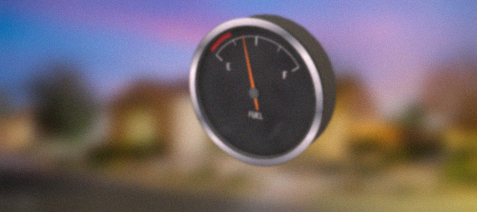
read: 0.375
